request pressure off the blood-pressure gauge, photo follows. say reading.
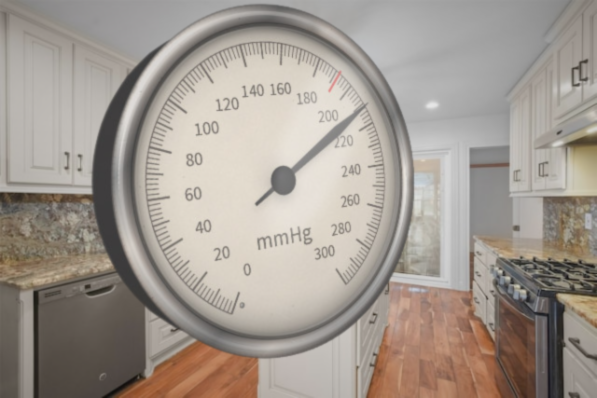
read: 210 mmHg
